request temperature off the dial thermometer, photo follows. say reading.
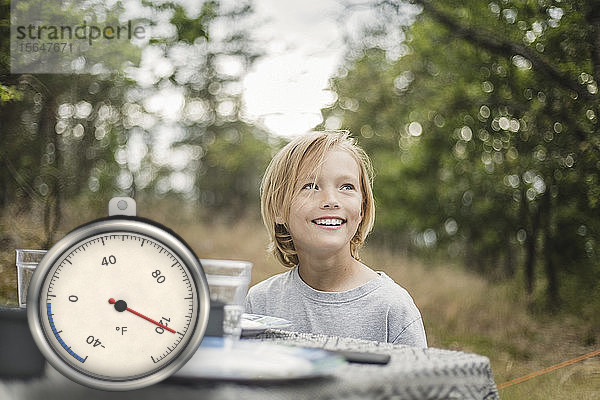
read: 120 °F
